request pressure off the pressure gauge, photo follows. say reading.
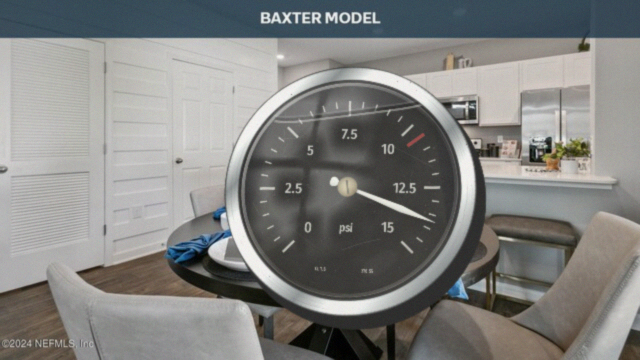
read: 13.75 psi
